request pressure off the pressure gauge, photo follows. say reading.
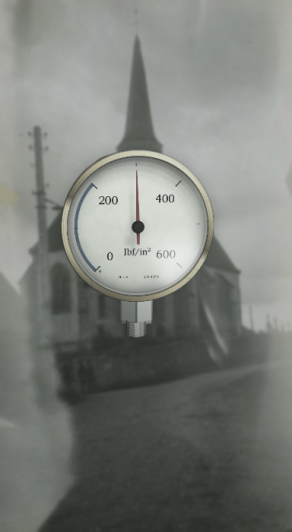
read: 300 psi
